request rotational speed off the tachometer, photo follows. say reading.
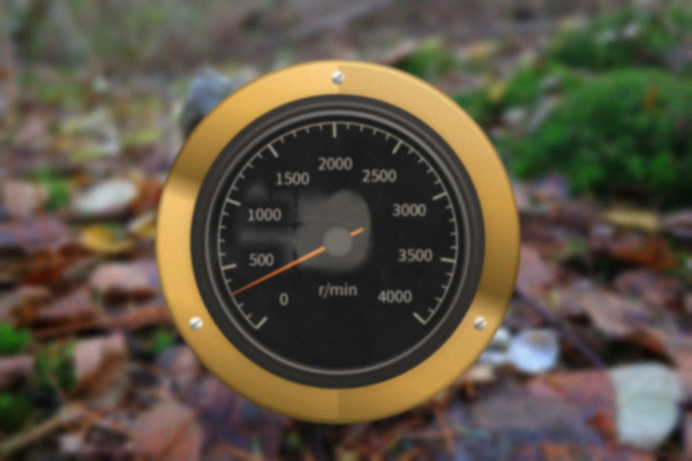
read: 300 rpm
